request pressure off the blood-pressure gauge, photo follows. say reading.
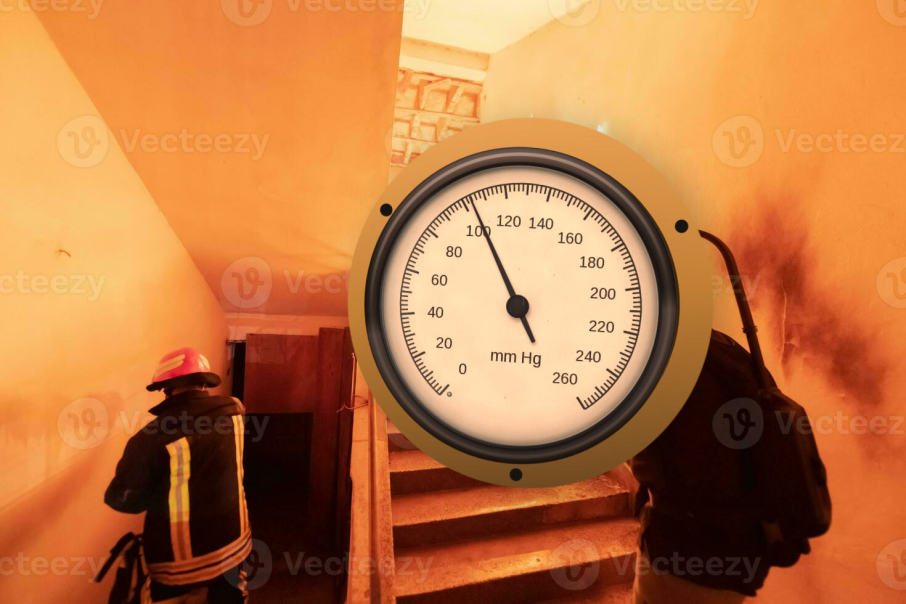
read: 104 mmHg
